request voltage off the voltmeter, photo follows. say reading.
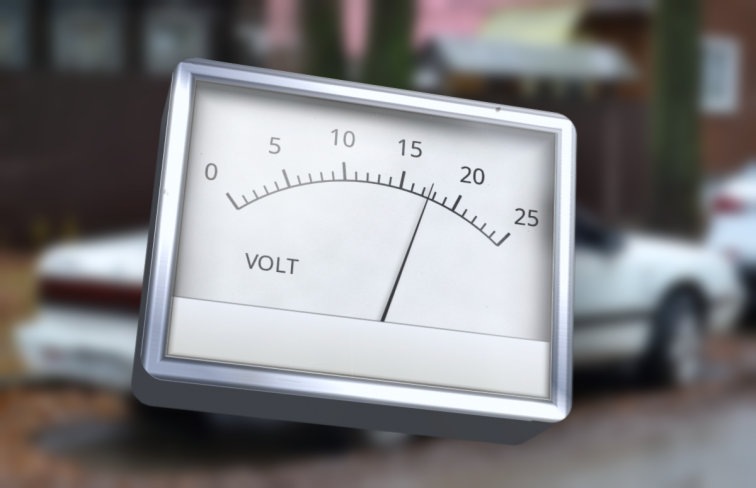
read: 17.5 V
